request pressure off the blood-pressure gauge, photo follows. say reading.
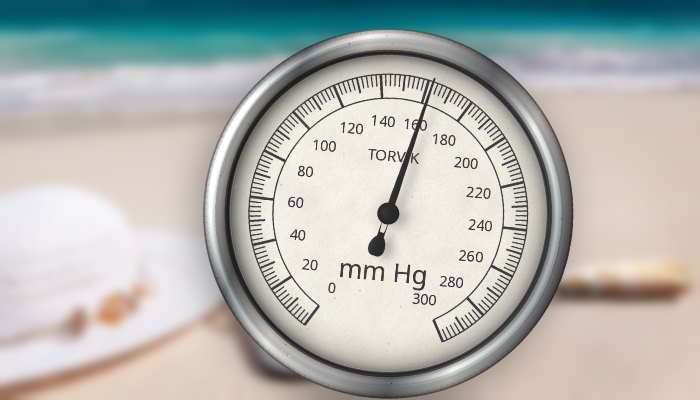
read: 162 mmHg
